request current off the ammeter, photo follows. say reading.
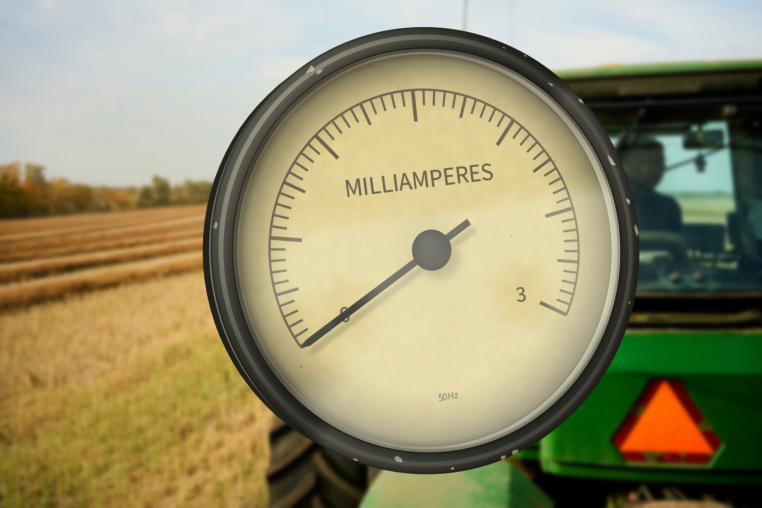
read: 0 mA
